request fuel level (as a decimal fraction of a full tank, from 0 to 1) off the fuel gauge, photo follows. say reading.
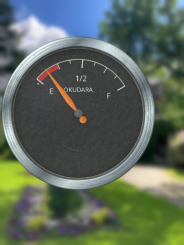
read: 0.125
